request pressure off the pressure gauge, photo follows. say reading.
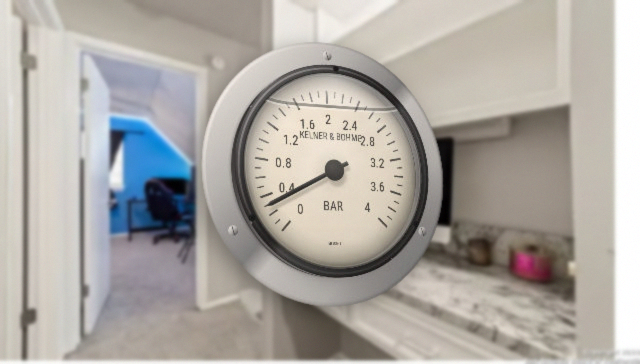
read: 0.3 bar
